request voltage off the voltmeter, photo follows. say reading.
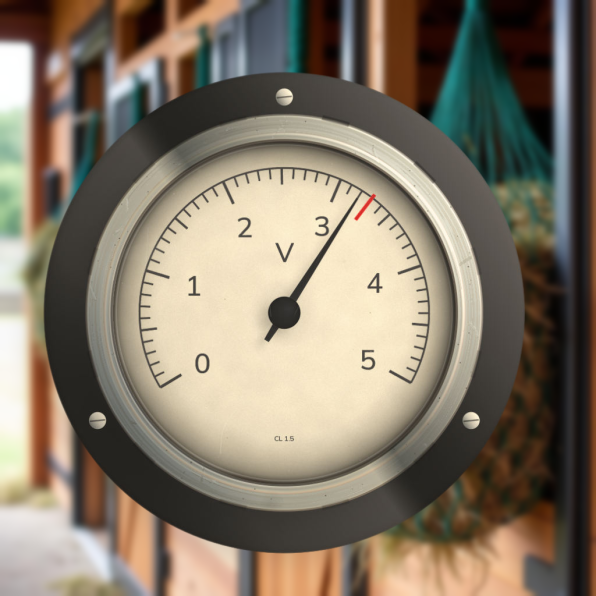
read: 3.2 V
